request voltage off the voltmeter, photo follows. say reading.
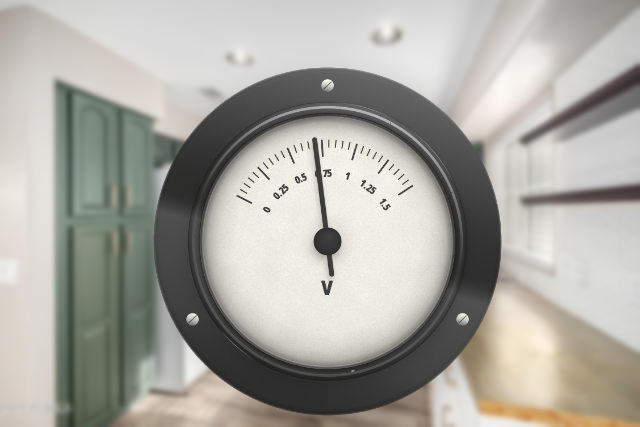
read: 0.7 V
